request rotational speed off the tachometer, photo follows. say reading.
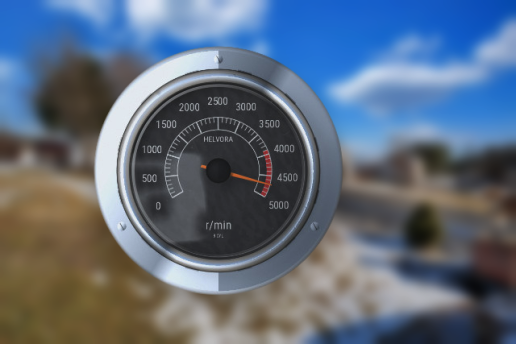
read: 4700 rpm
